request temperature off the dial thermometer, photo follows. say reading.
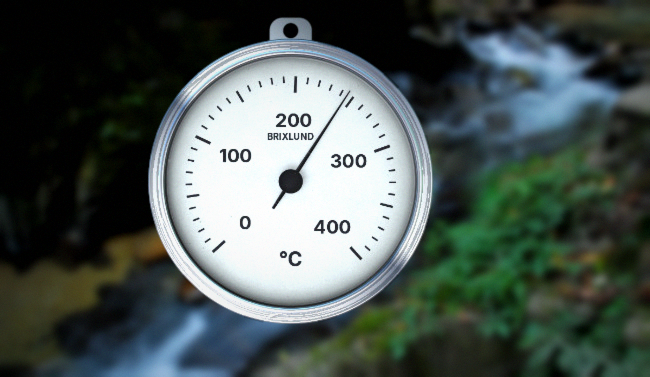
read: 245 °C
